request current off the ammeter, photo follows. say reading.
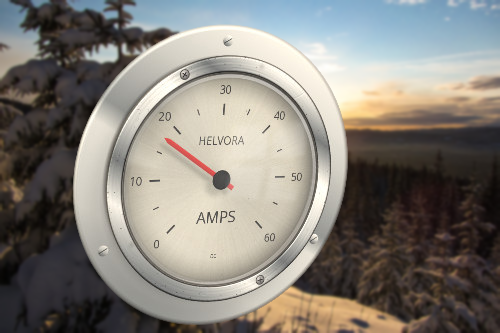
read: 17.5 A
